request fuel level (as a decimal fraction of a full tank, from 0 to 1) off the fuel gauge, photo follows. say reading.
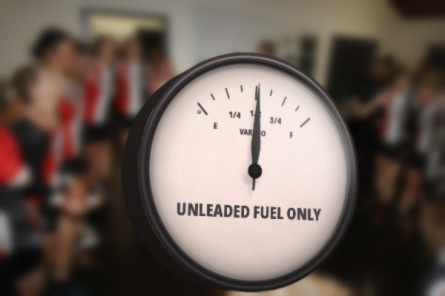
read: 0.5
